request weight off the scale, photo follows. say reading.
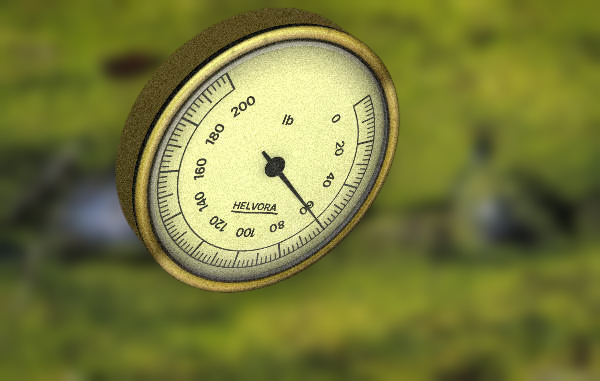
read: 60 lb
